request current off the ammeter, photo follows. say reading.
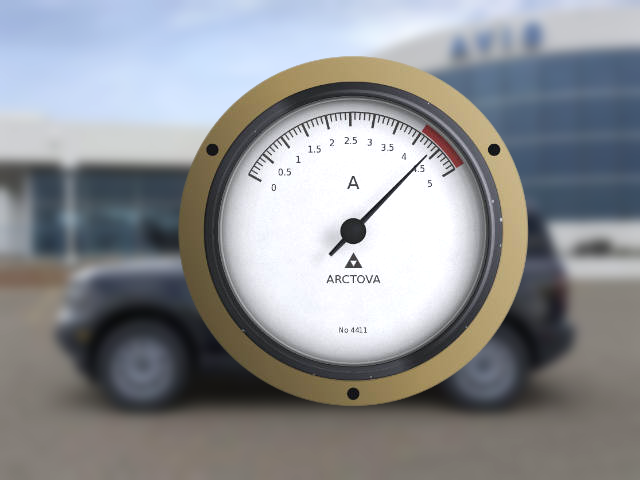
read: 4.4 A
